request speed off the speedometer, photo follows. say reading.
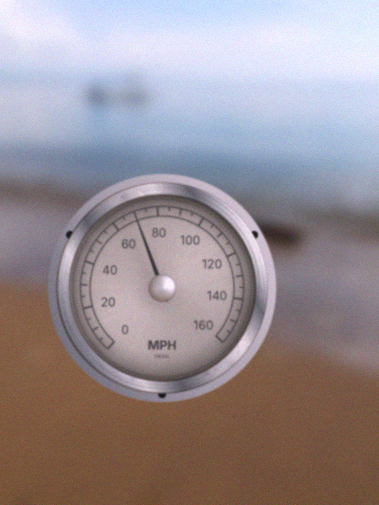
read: 70 mph
